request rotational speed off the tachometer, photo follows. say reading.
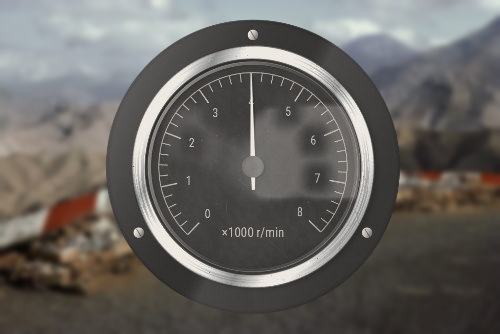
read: 4000 rpm
